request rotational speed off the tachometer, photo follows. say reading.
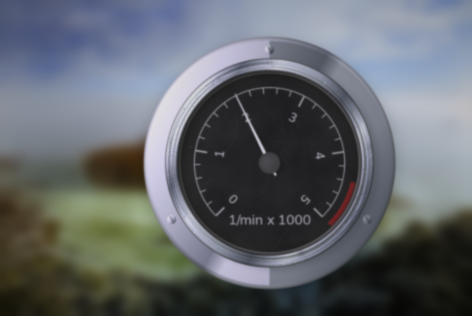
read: 2000 rpm
